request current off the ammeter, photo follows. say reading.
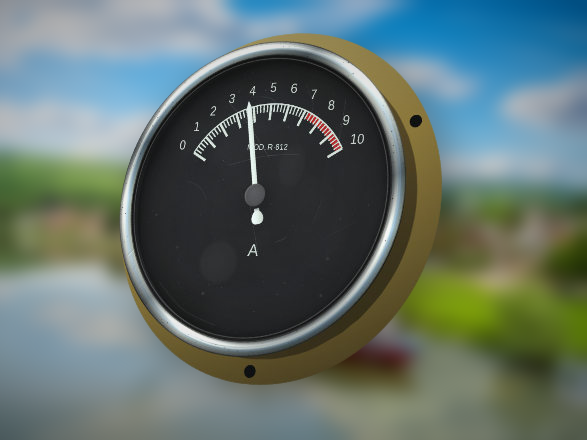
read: 4 A
